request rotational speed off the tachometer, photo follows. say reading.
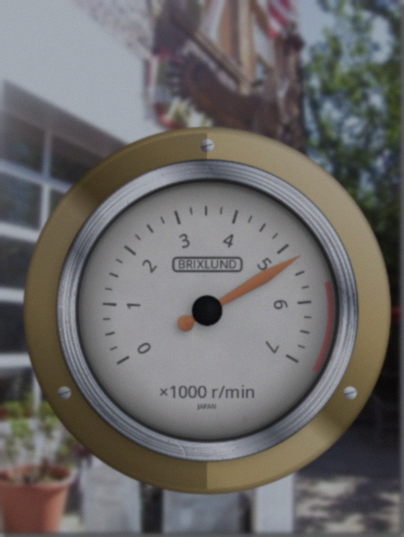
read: 5250 rpm
